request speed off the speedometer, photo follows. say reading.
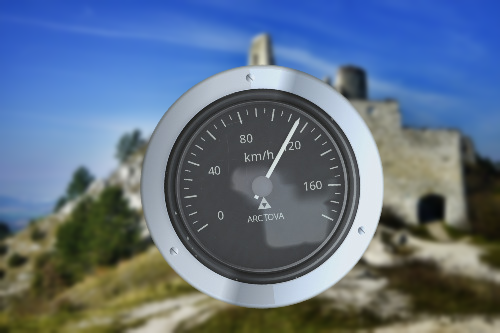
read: 115 km/h
